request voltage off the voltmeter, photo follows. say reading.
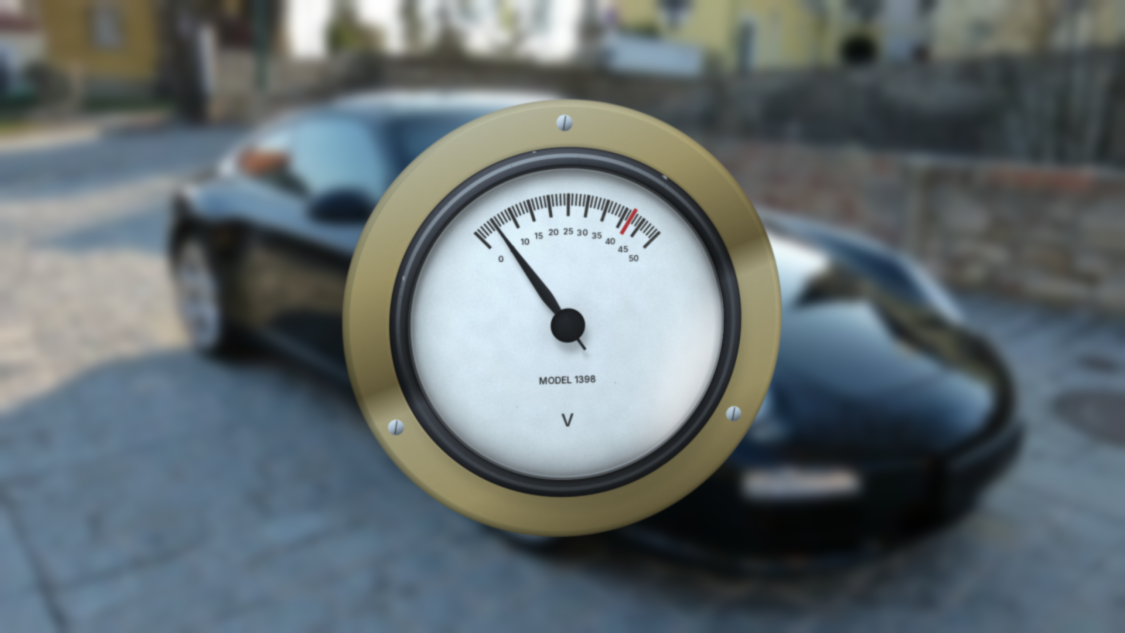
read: 5 V
